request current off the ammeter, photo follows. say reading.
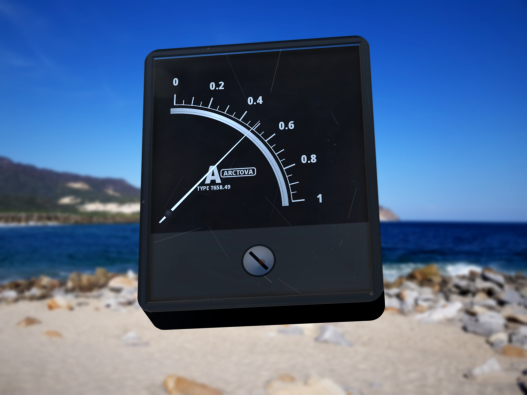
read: 0.5 A
